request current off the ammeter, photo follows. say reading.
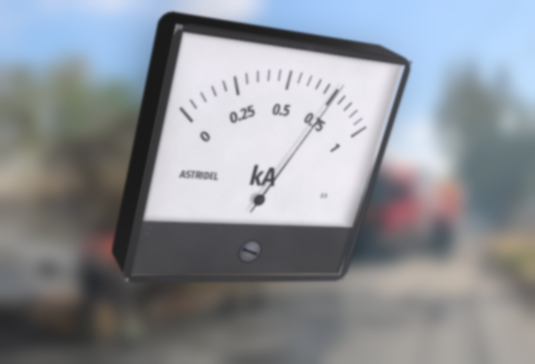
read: 0.75 kA
